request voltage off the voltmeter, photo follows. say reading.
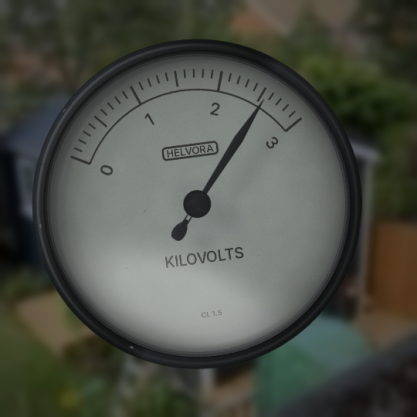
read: 2.55 kV
